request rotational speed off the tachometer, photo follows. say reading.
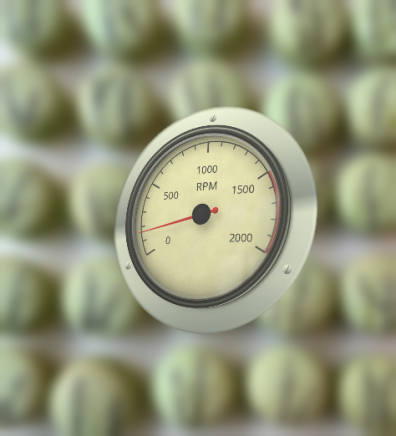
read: 150 rpm
